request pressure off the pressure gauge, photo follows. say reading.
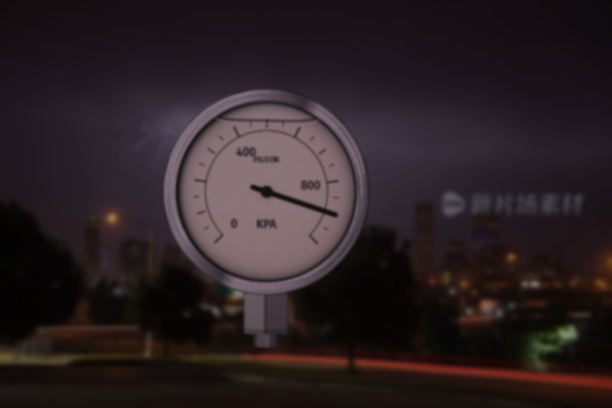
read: 900 kPa
